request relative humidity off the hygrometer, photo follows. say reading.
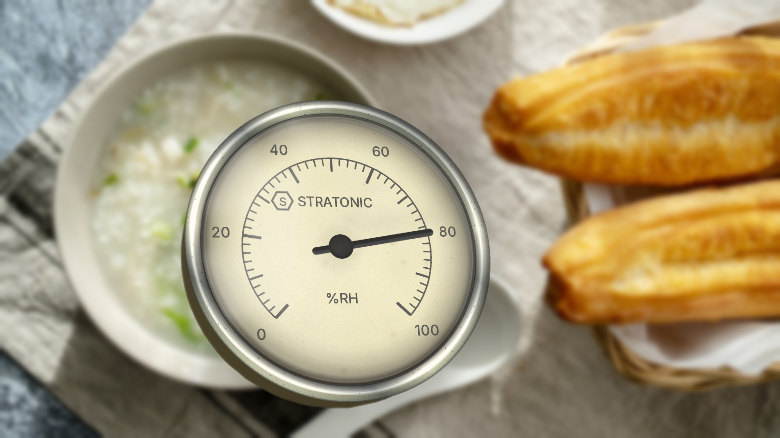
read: 80 %
